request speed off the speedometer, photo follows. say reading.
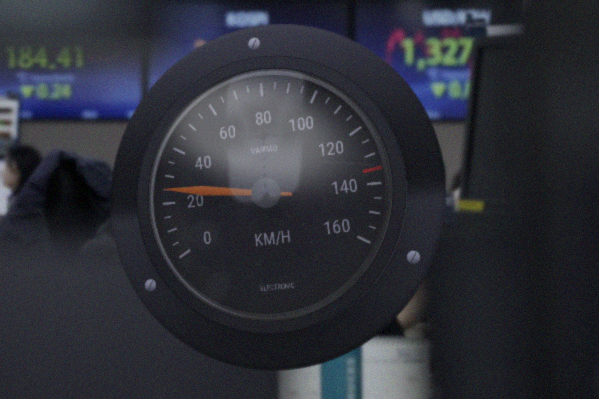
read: 25 km/h
